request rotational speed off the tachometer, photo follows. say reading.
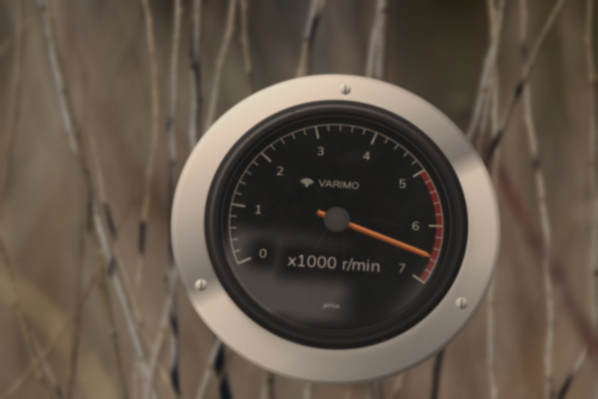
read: 6600 rpm
